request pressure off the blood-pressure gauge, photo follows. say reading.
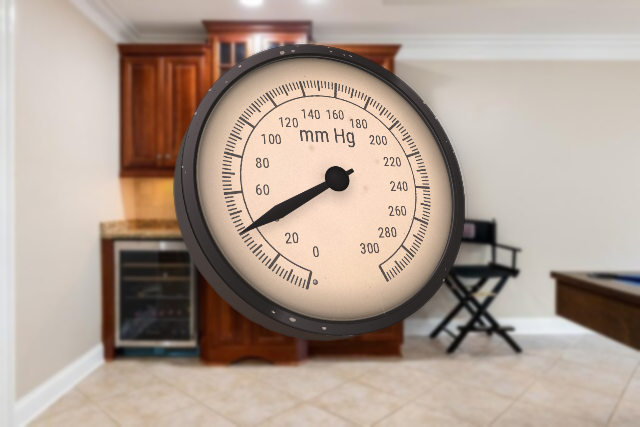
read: 40 mmHg
